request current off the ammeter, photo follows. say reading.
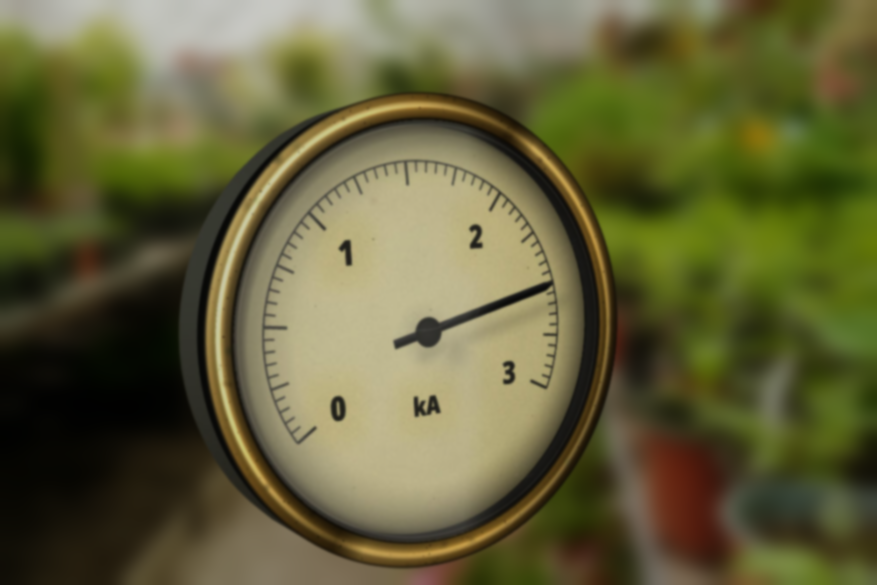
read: 2.5 kA
